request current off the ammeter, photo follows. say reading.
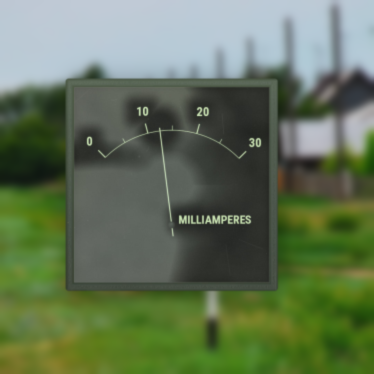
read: 12.5 mA
